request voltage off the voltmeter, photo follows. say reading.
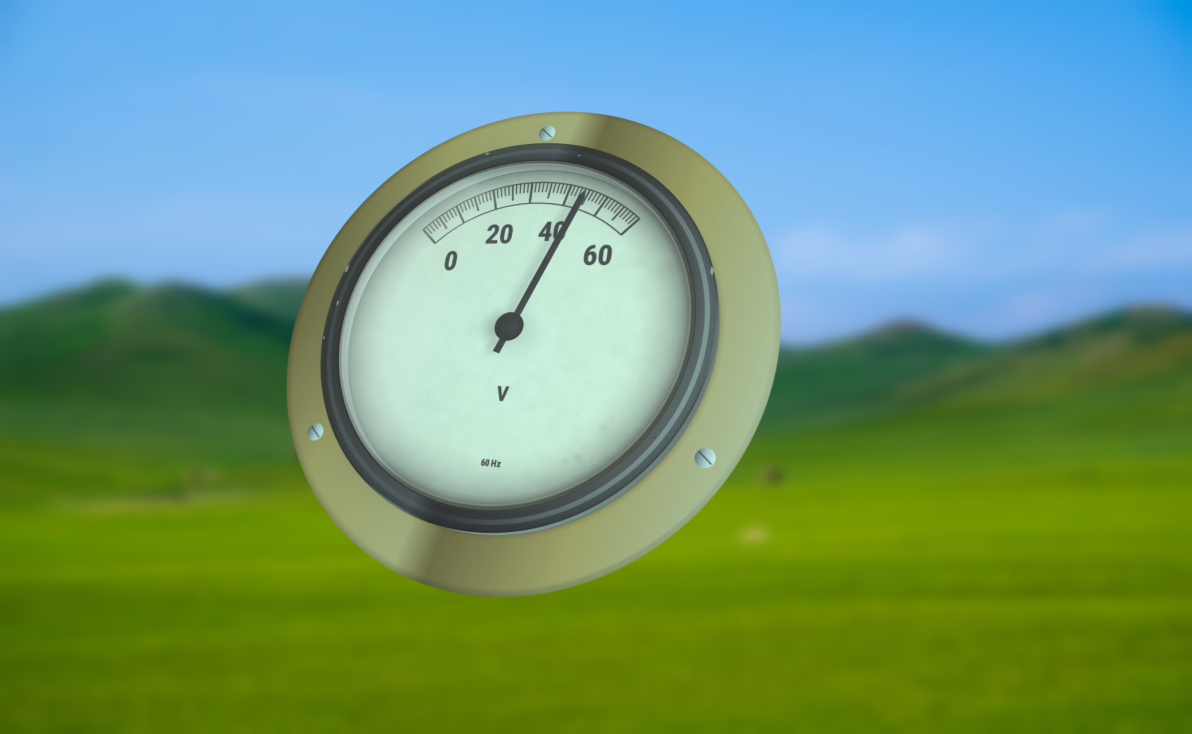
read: 45 V
